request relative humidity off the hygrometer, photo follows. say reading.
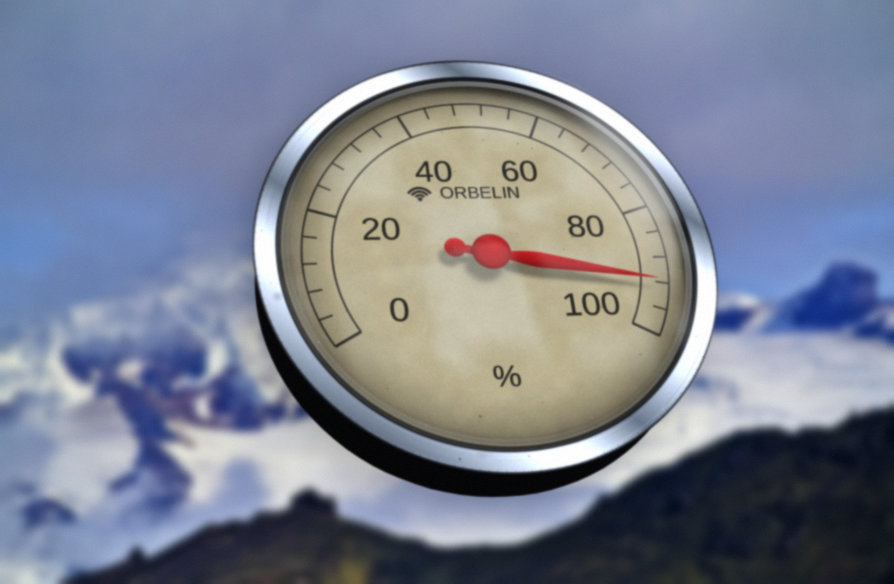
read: 92 %
